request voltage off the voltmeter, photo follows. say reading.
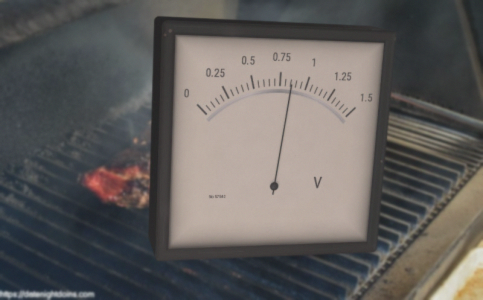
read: 0.85 V
